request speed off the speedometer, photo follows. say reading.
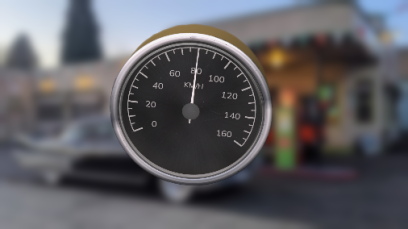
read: 80 km/h
